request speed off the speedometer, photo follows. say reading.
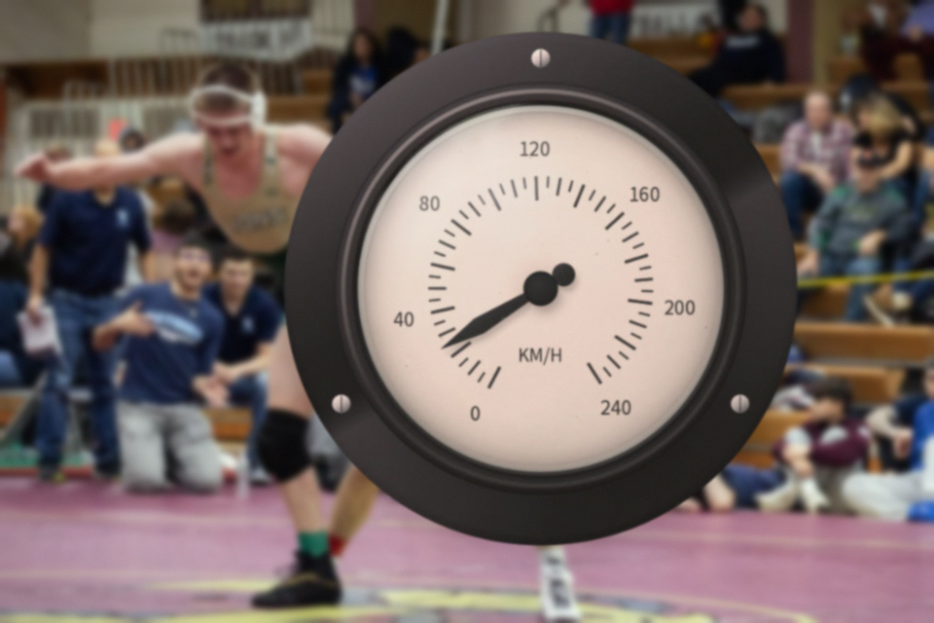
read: 25 km/h
